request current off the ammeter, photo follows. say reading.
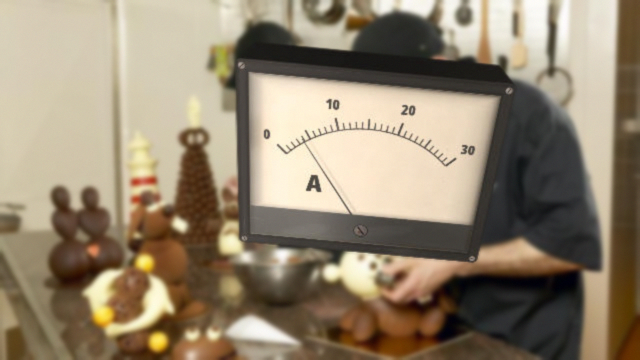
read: 4 A
